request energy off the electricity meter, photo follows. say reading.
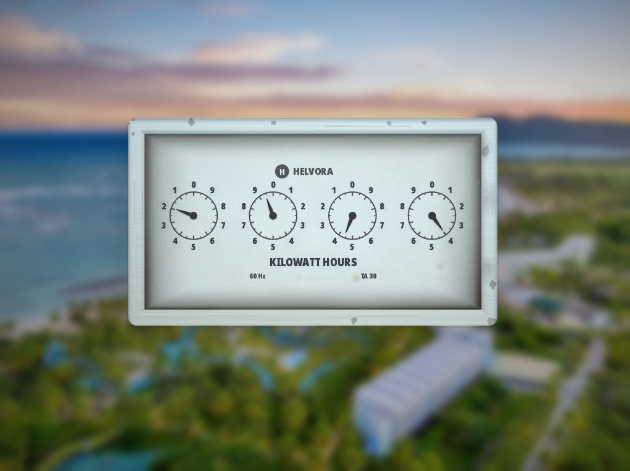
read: 1944 kWh
